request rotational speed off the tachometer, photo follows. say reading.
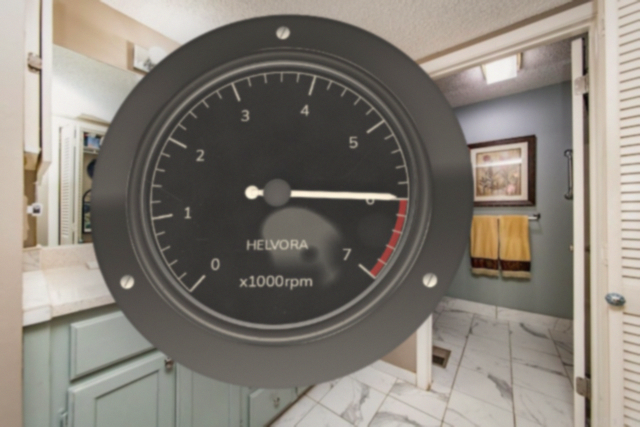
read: 6000 rpm
